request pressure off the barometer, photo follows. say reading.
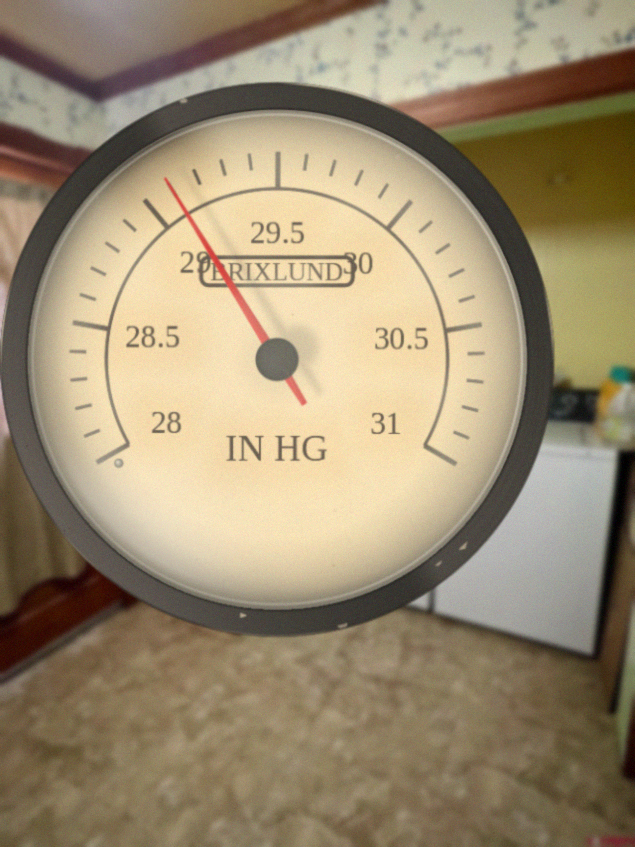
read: 29.1 inHg
